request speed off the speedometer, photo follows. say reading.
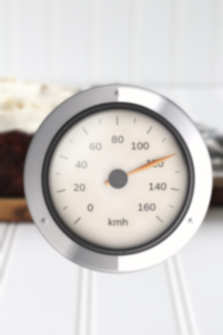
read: 120 km/h
